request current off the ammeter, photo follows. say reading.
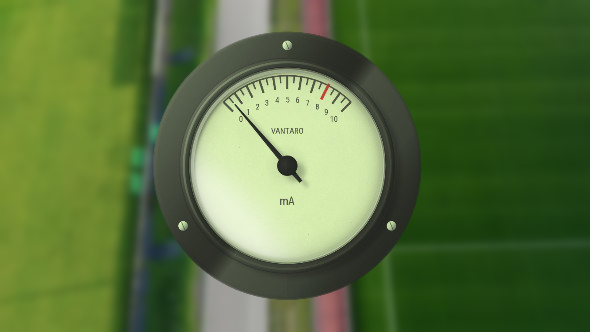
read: 0.5 mA
